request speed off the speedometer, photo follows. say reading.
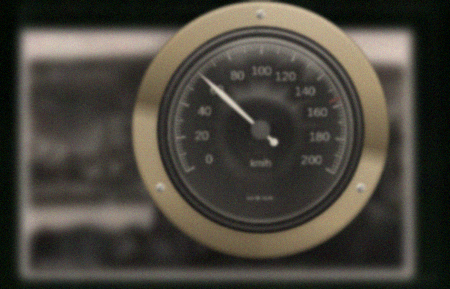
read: 60 km/h
